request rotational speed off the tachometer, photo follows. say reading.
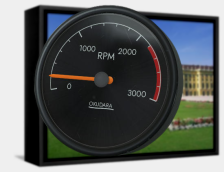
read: 200 rpm
